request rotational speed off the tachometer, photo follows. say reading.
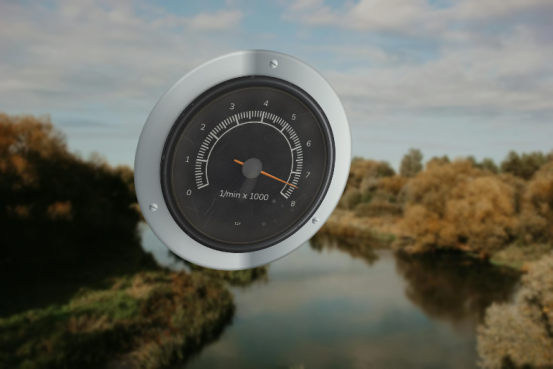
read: 7500 rpm
